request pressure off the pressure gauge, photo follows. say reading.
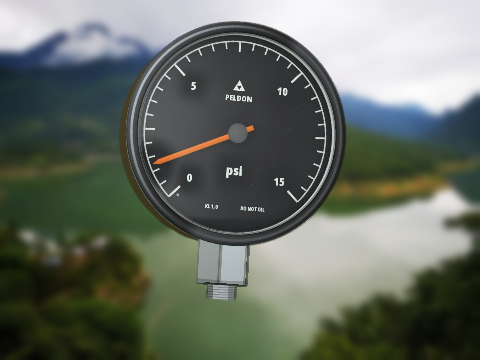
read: 1.25 psi
